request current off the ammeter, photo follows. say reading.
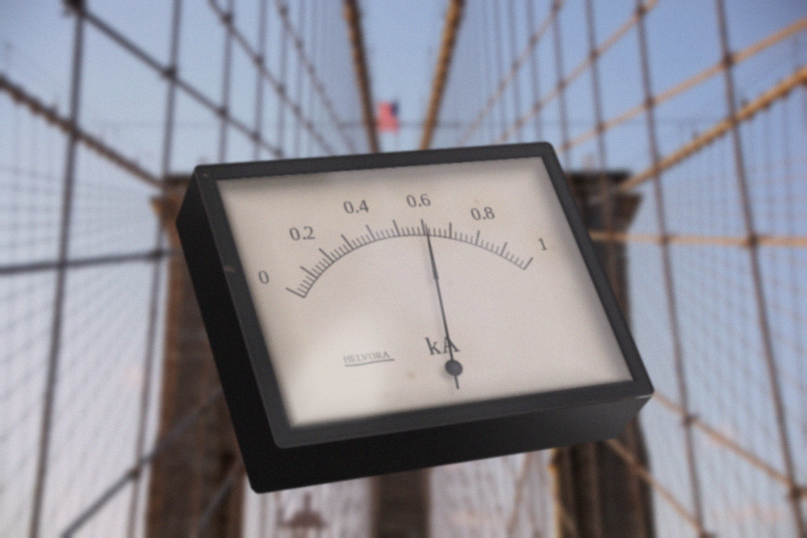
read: 0.6 kA
